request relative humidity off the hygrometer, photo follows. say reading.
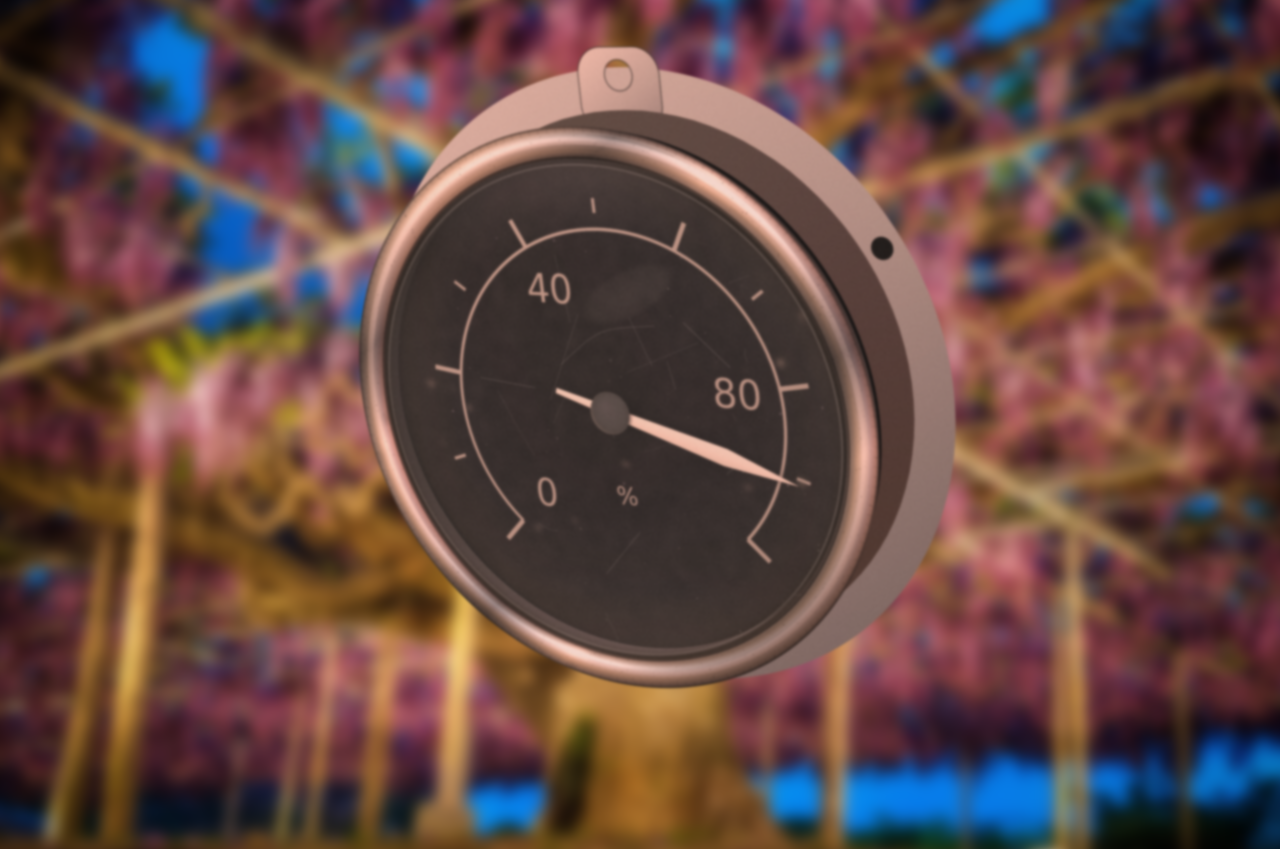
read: 90 %
